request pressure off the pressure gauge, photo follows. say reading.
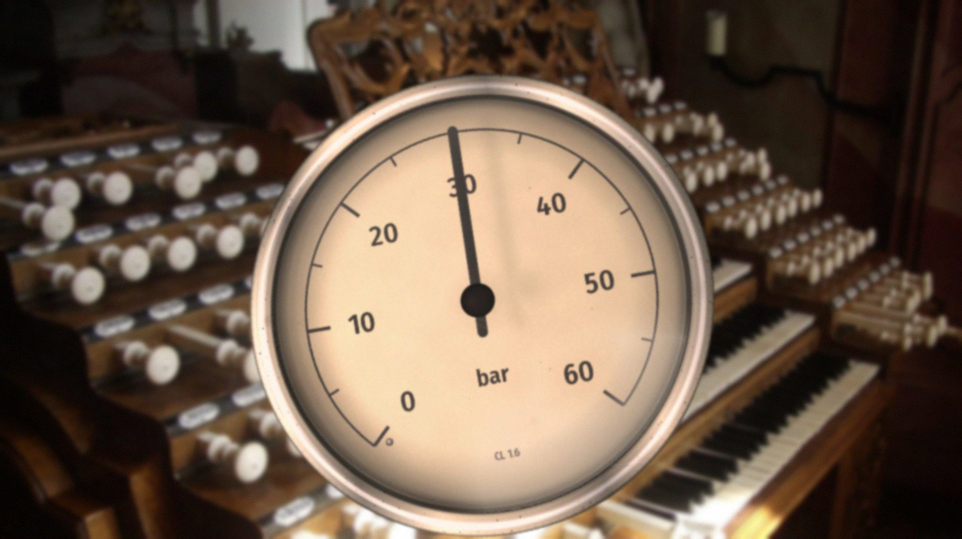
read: 30 bar
